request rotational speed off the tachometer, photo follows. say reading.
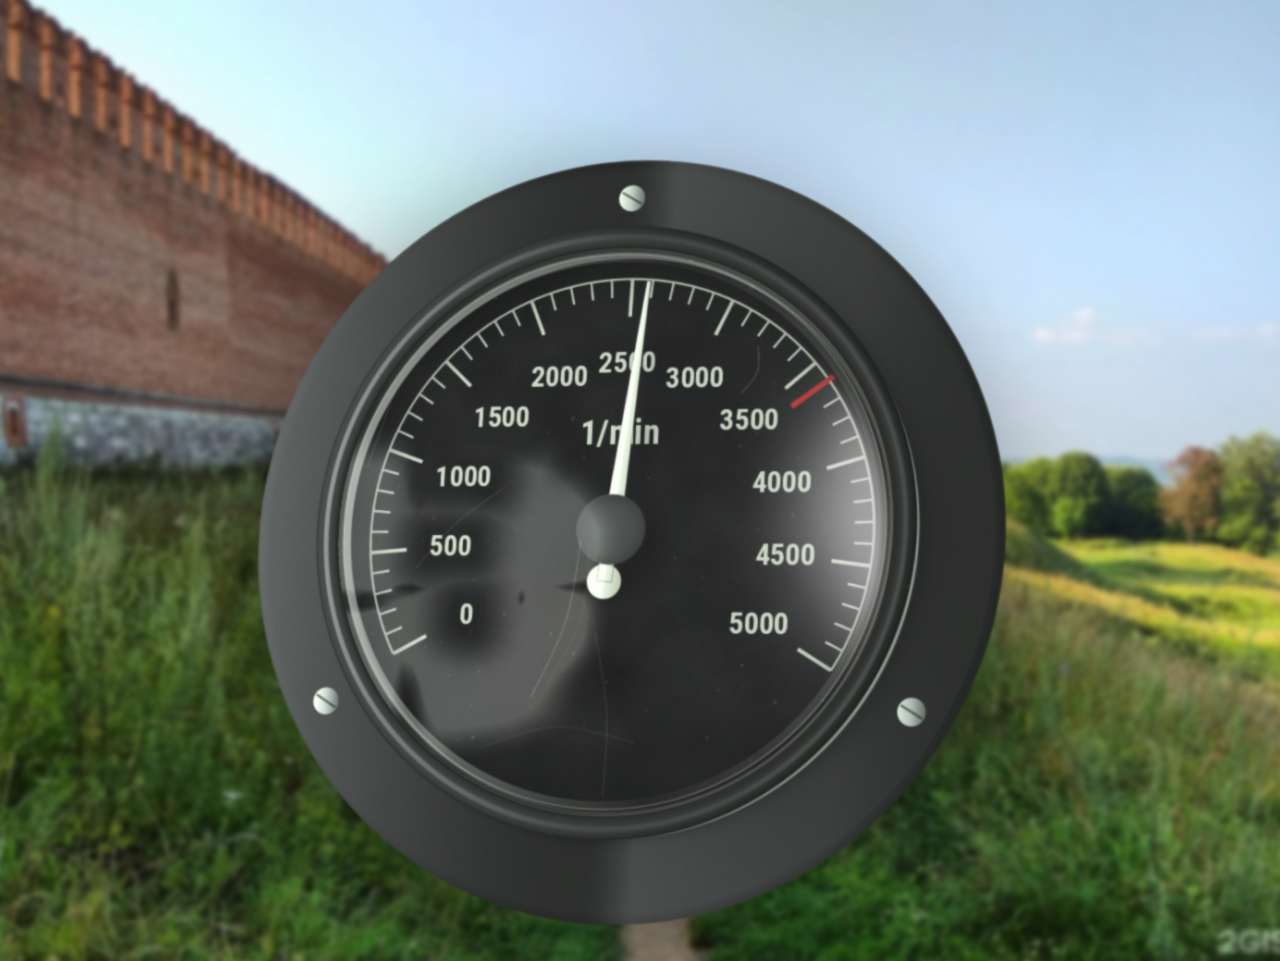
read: 2600 rpm
